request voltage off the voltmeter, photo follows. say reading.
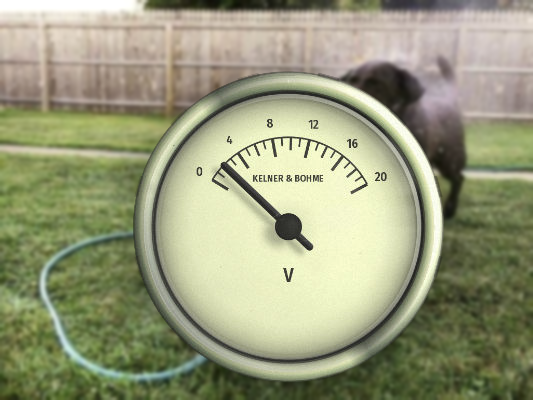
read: 2 V
